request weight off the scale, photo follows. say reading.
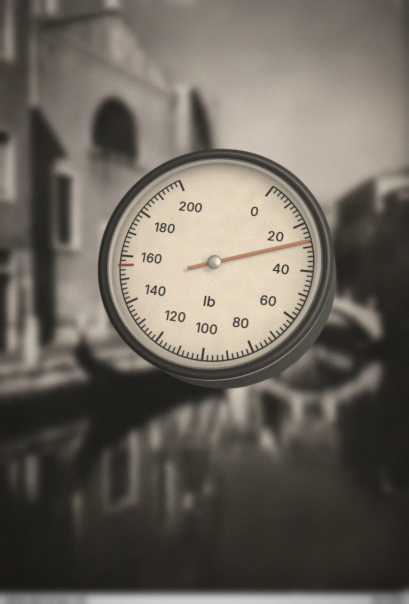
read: 28 lb
